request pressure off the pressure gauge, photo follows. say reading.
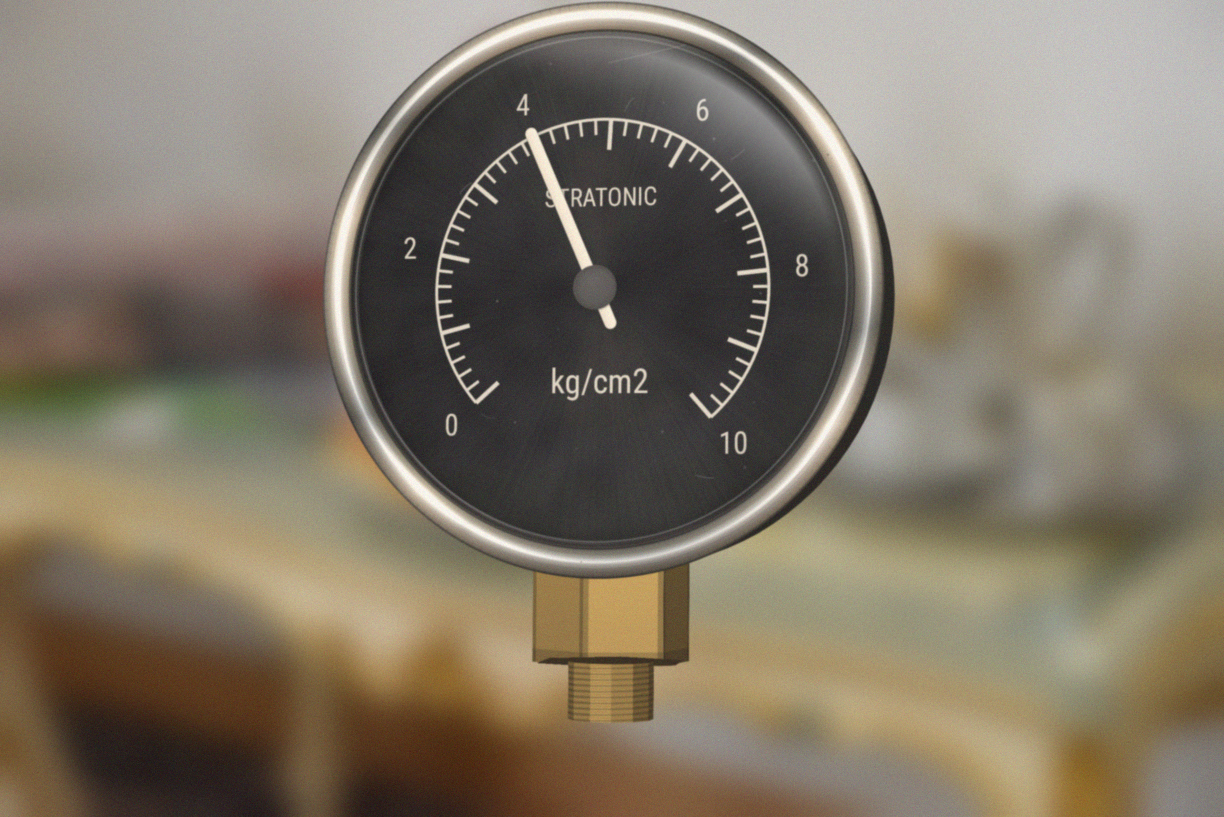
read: 4 kg/cm²
